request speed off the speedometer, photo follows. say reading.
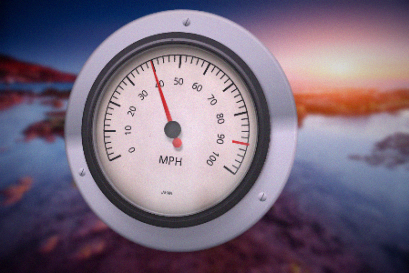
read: 40 mph
